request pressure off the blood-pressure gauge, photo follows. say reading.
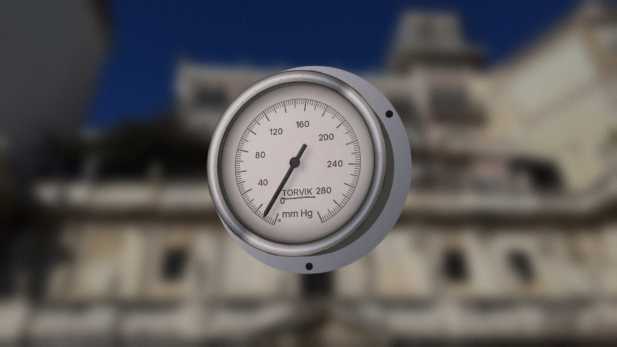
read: 10 mmHg
